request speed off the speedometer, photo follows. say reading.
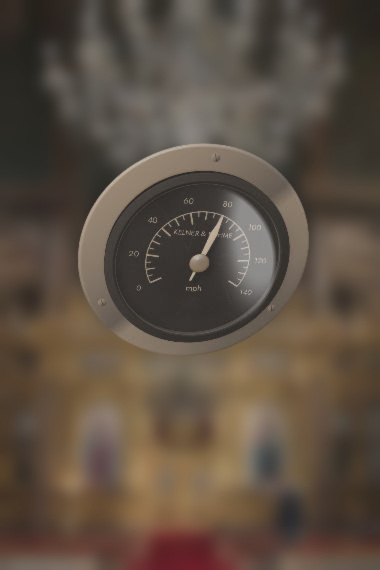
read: 80 mph
